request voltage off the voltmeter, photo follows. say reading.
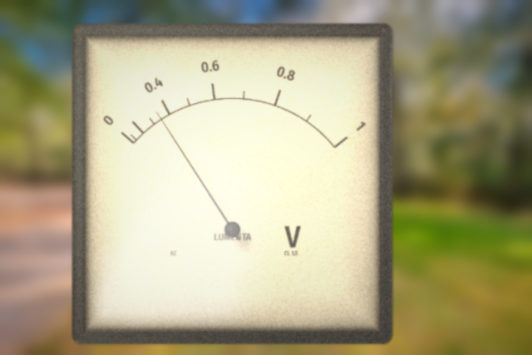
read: 0.35 V
